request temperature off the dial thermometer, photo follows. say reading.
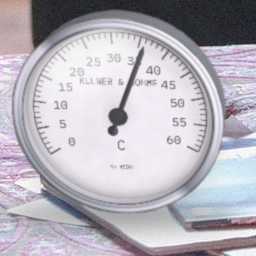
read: 36 °C
